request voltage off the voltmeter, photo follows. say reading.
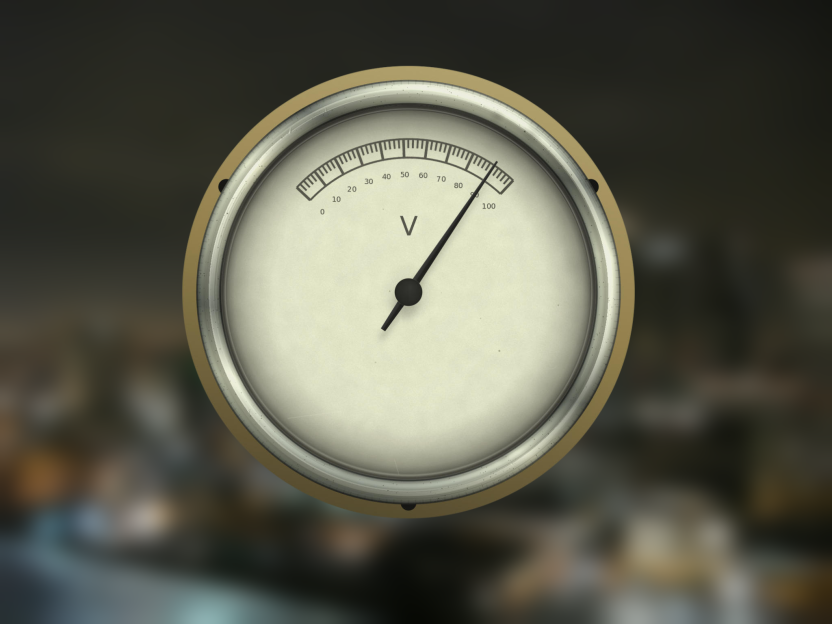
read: 90 V
